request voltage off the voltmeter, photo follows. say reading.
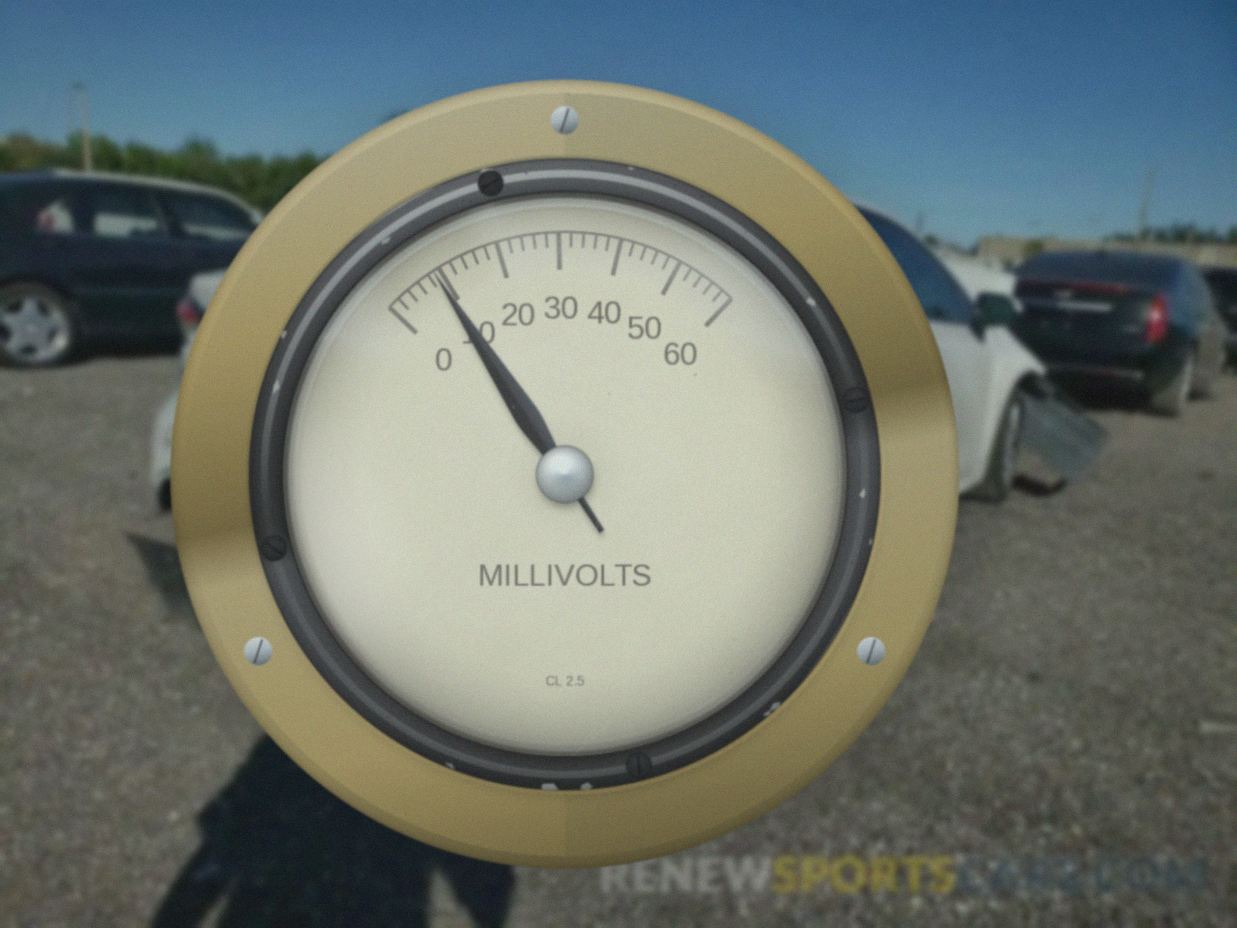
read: 9 mV
